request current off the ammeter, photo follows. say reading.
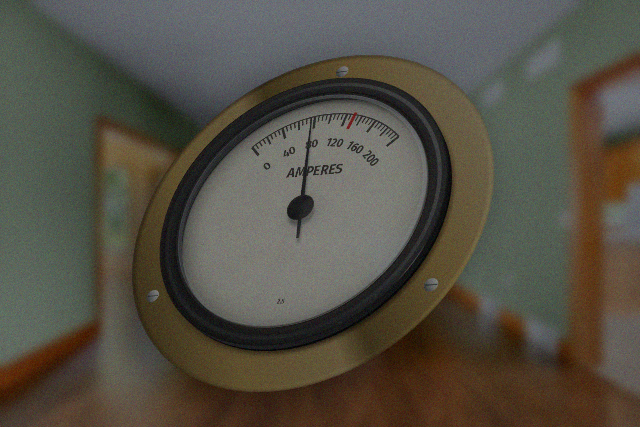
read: 80 A
